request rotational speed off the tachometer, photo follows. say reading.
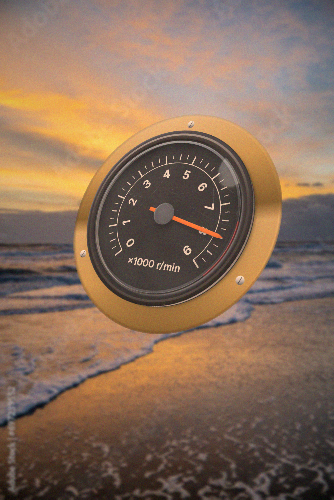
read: 8000 rpm
